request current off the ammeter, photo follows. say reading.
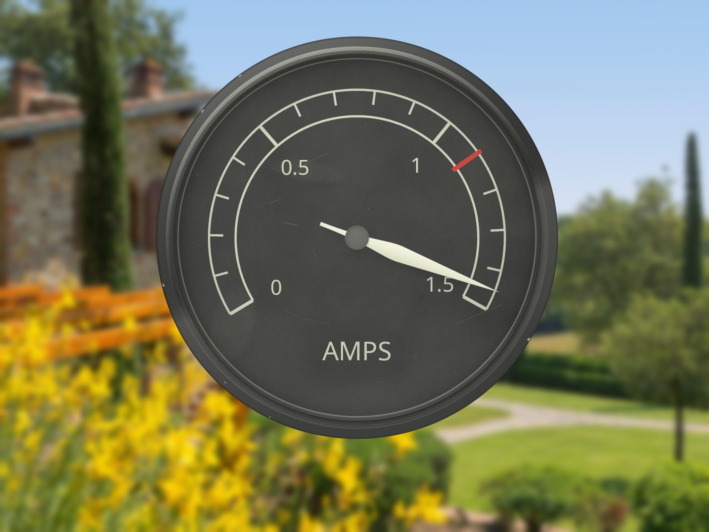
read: 1.45 A
